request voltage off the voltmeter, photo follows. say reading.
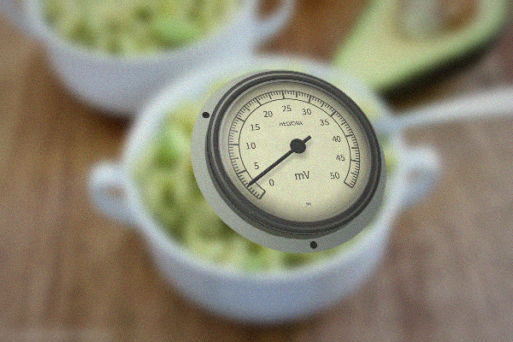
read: 2.5 mV
